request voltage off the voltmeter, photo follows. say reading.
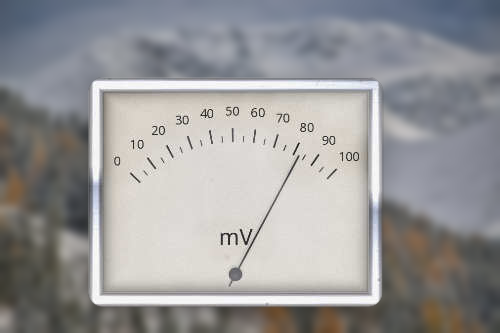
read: 82.5 mV
